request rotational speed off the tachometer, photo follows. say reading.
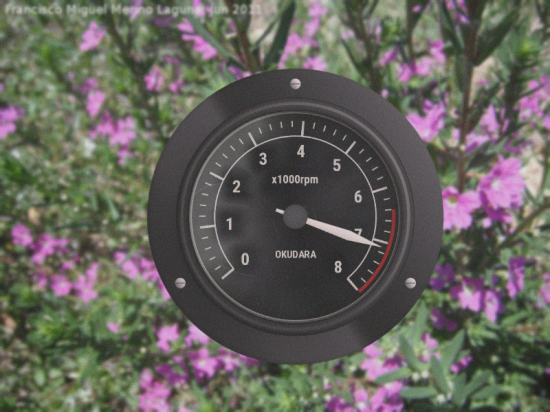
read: 7100 rpm
